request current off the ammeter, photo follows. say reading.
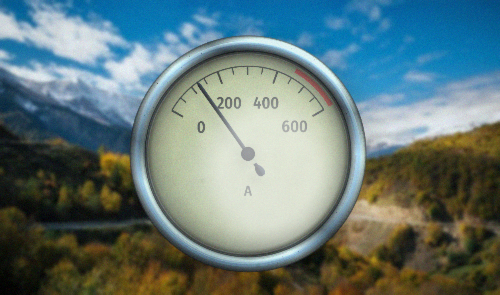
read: 125 A
